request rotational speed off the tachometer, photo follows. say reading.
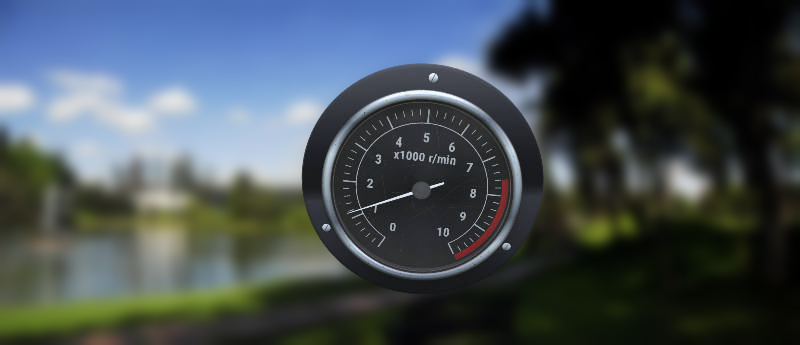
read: 1200 rpm
